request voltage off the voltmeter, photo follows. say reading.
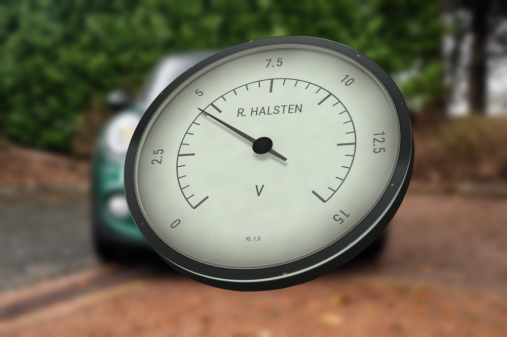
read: 4.5 V
